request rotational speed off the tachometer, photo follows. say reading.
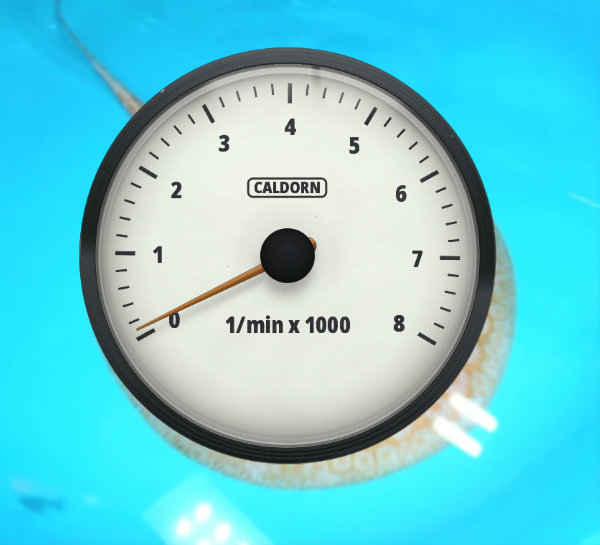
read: 100 rpm
